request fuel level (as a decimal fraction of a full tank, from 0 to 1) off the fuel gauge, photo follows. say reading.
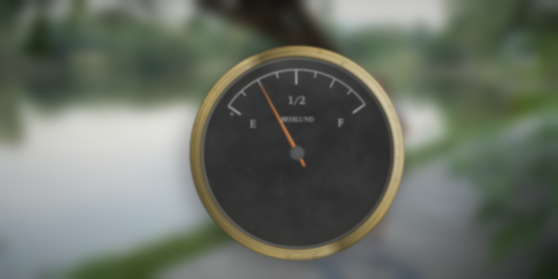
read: 0.25
